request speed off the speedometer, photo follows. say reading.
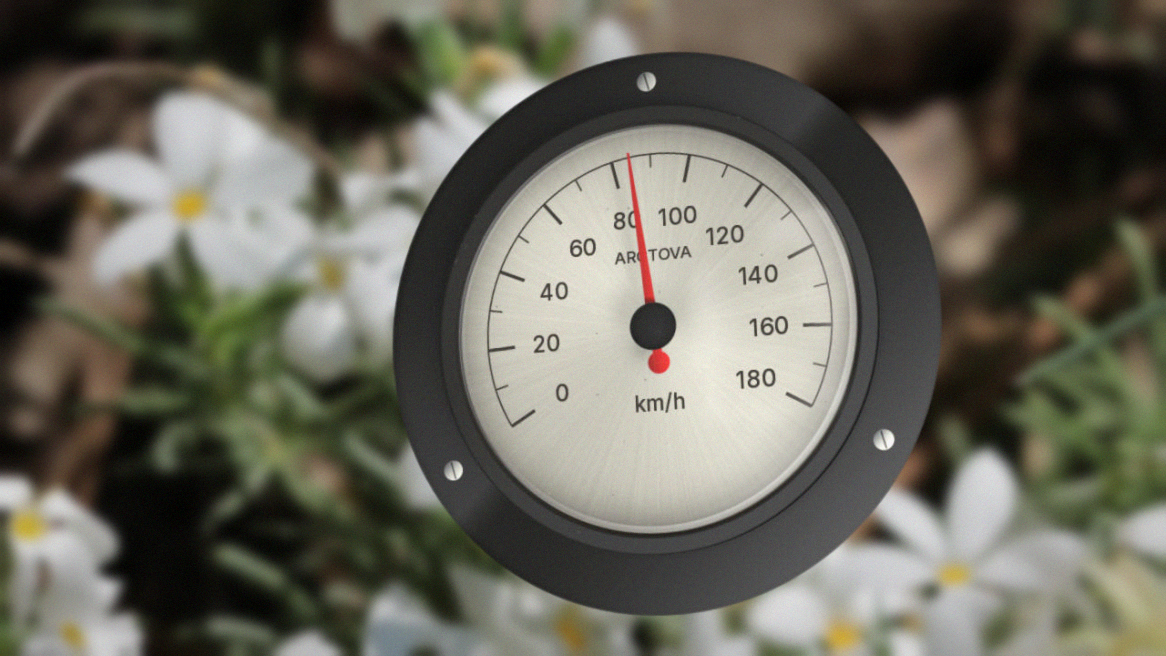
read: 85 km/h
